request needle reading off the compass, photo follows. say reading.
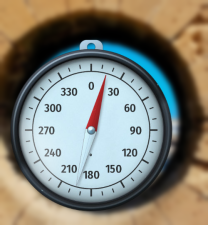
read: 15 °
